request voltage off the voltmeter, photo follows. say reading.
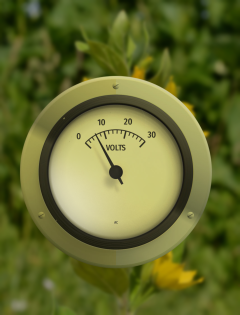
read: 6 V
